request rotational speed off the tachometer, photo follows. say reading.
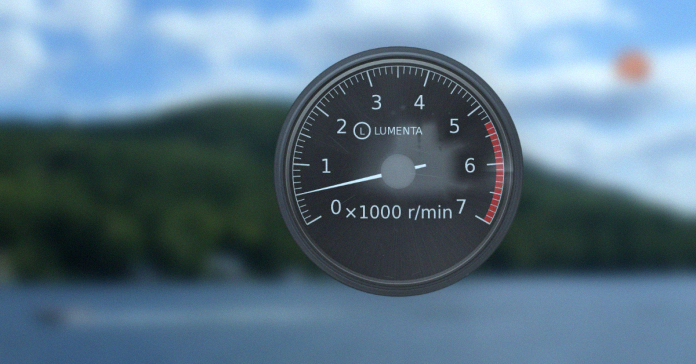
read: 500 rpm
